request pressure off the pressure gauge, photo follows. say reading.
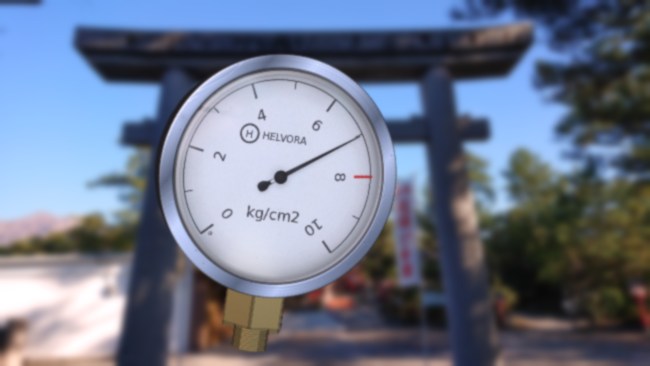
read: 7 kg/cm²
